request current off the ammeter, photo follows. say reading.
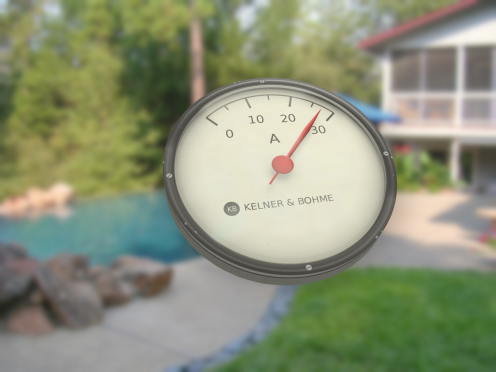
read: 27.5 A
